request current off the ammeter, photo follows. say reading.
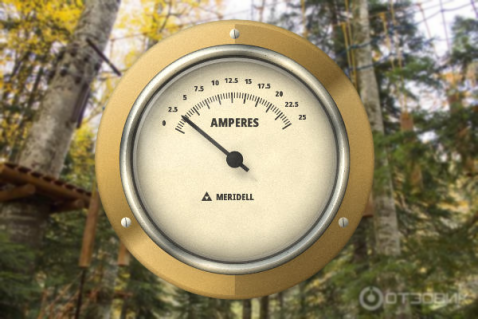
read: 2.5 A
